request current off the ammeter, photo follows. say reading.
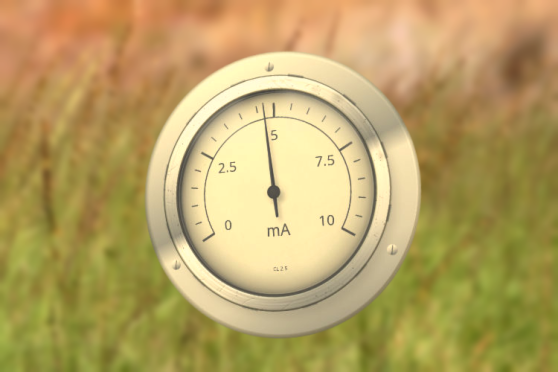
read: 4.75 mA
